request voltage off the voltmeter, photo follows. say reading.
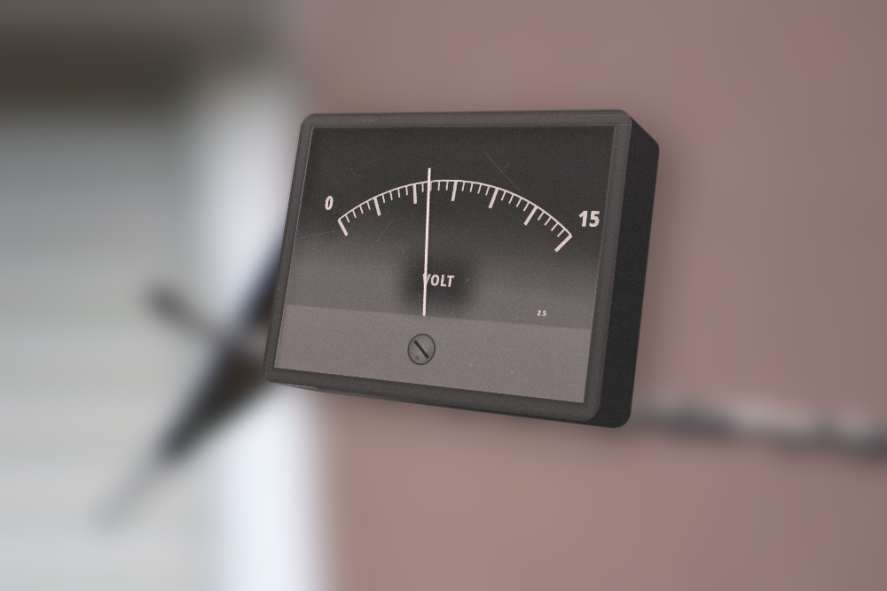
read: 6 V
